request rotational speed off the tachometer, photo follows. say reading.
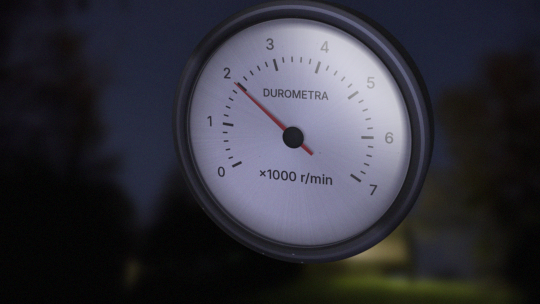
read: 2000 rpm
